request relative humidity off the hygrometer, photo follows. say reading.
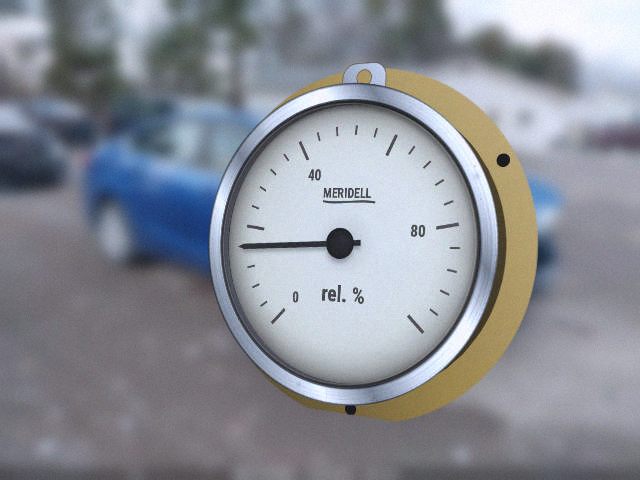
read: 16 %
